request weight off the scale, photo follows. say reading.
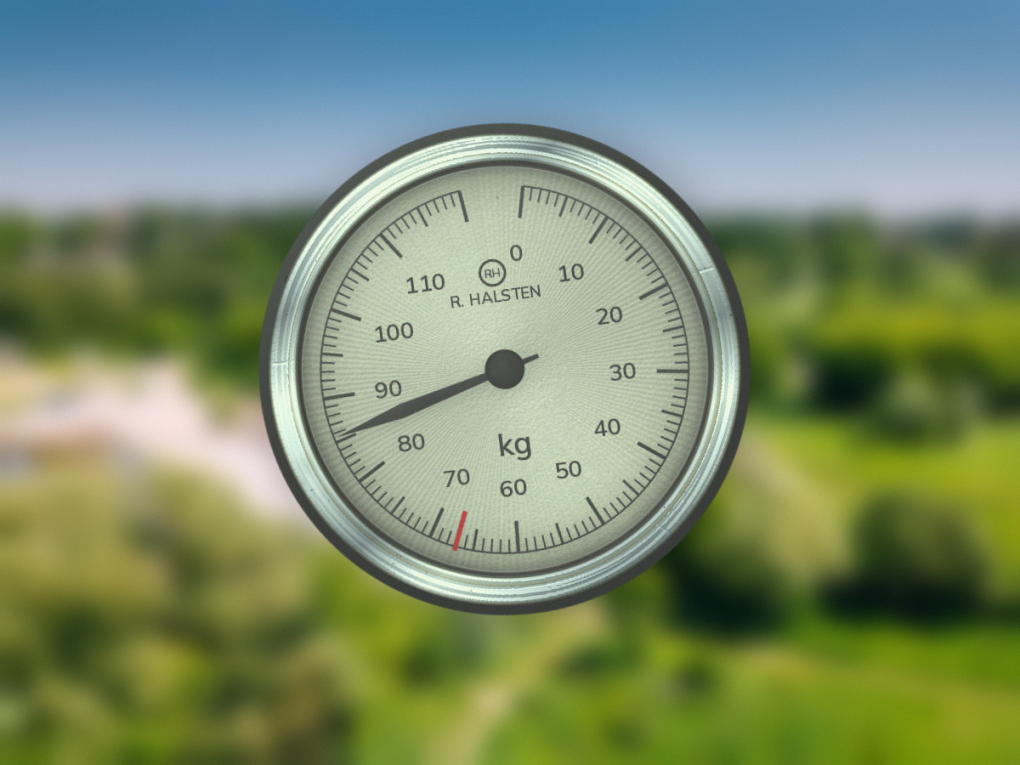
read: 85.5 kg
